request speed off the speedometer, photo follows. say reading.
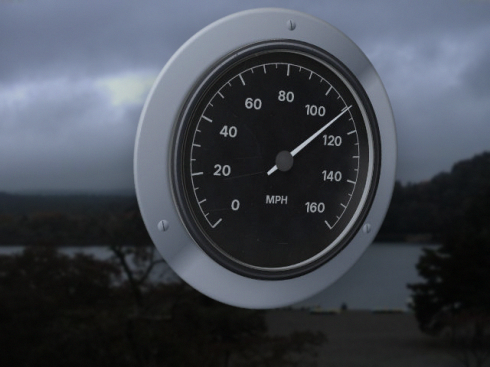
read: 110 mph
